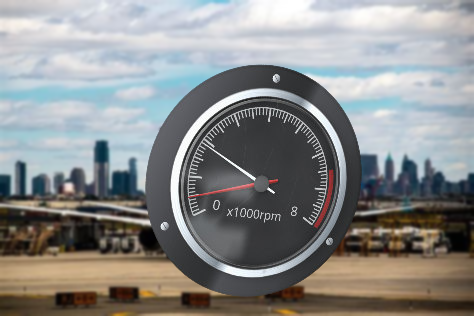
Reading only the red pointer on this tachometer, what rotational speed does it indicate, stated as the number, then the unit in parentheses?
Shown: 500 (rpm)
